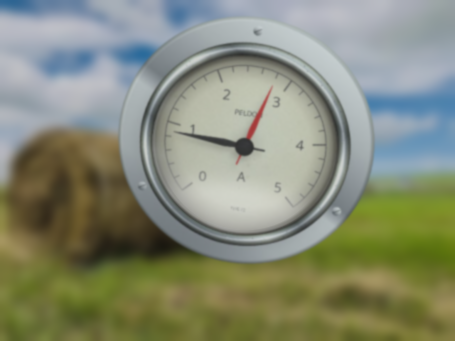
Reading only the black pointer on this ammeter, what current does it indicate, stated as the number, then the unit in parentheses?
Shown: 0.9 (A)
